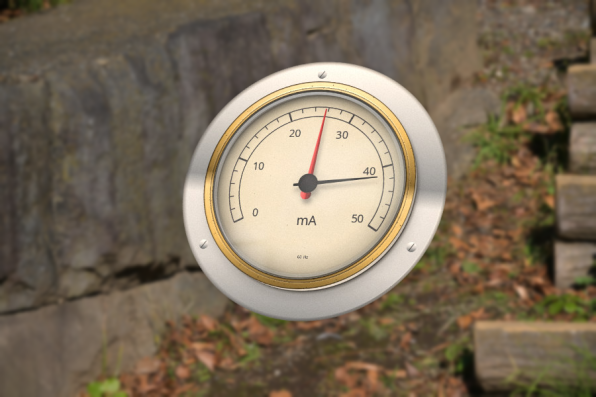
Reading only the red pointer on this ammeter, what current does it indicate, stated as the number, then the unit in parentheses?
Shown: 26 (mA)
